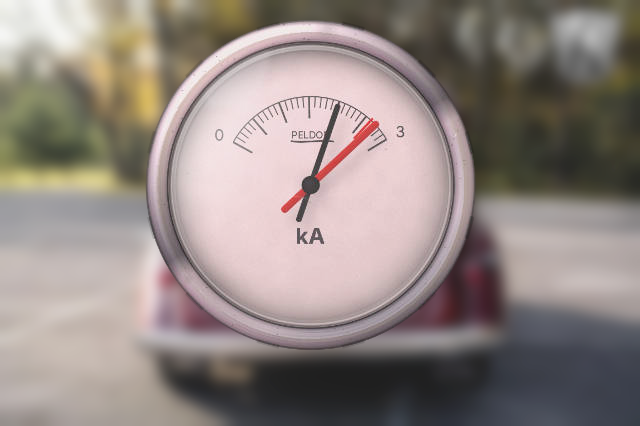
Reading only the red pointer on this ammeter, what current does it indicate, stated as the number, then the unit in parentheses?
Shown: 2.7 (kA)
